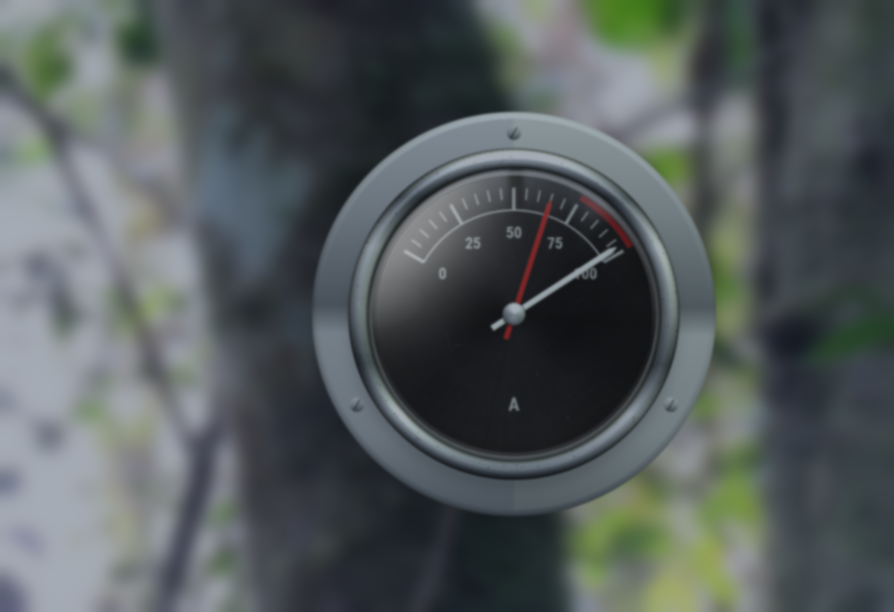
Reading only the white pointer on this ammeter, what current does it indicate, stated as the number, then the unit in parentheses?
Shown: 97.5 (A)
